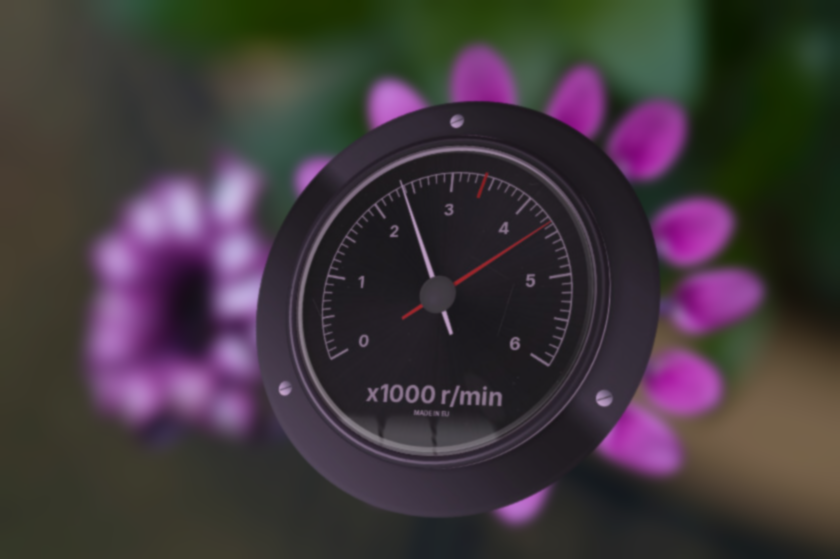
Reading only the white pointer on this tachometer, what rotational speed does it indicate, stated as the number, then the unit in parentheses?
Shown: 2400 (rpm)
